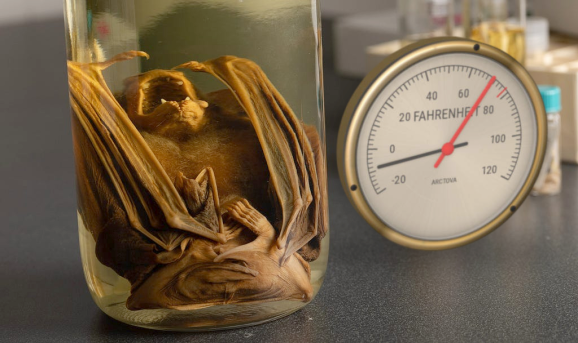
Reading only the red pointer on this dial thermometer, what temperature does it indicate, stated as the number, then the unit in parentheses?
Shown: 70 (°F)
